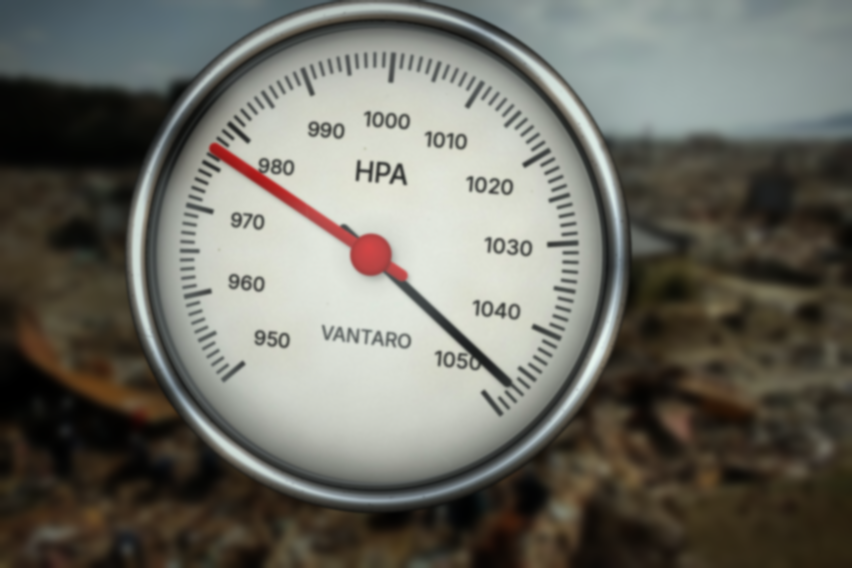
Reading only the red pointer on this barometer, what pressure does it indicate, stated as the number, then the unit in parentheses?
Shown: 977 (hPa)
